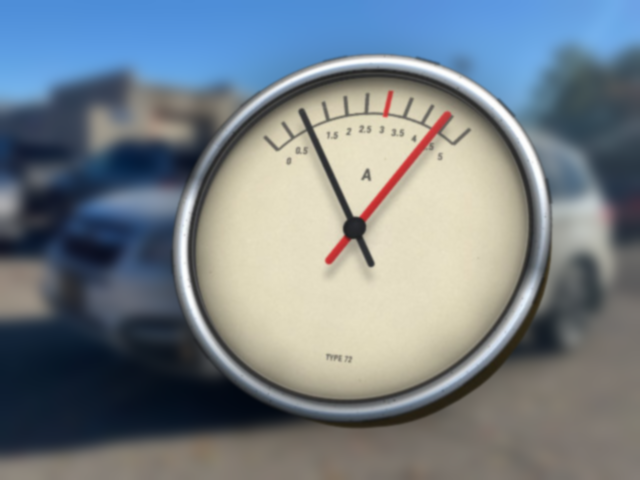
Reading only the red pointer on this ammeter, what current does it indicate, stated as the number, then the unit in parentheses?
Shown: 4.5 (A)
